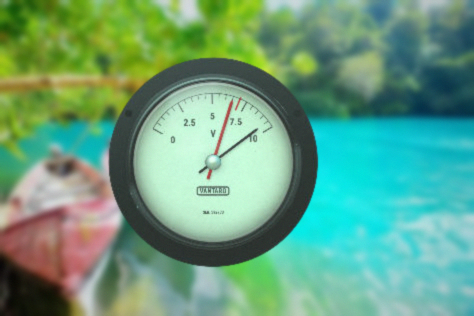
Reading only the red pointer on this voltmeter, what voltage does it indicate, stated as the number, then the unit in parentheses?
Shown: 6.5 (V)
